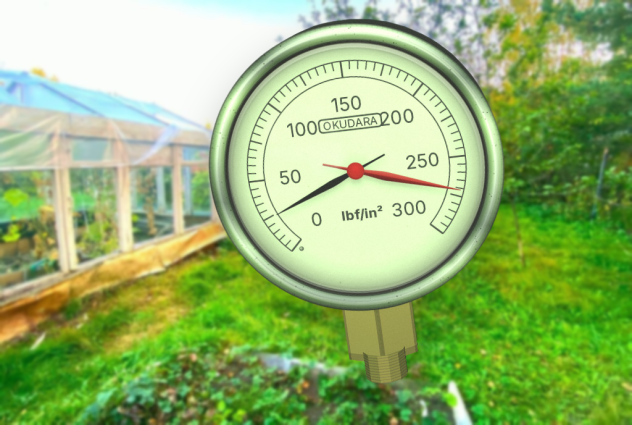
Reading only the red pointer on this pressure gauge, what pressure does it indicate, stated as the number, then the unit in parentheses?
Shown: 270 (psi)
